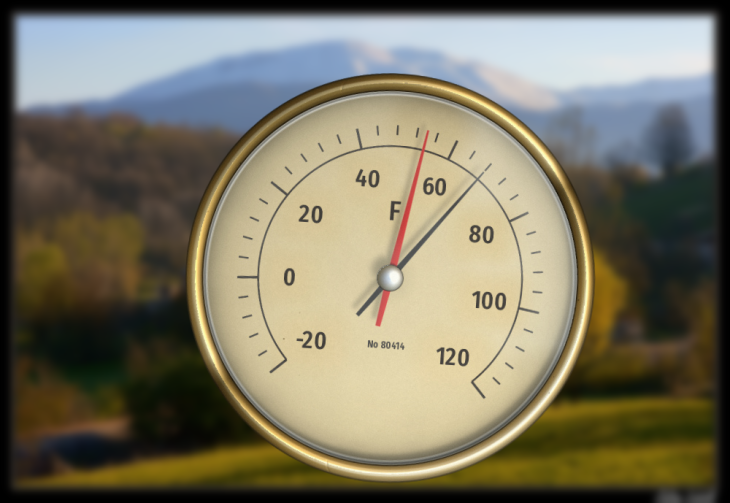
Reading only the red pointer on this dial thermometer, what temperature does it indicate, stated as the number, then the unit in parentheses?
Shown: 54 (°F)
